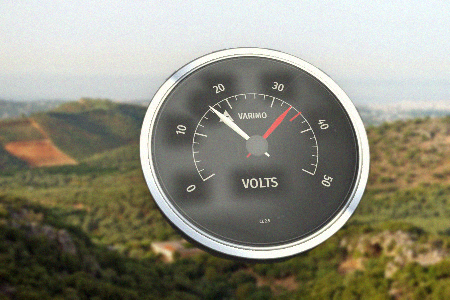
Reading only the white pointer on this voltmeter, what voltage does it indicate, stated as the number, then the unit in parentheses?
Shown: 16 (V)
